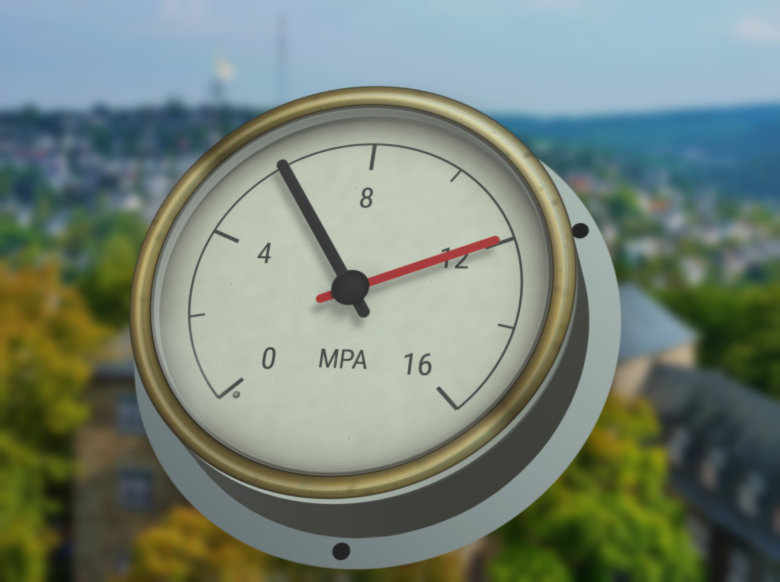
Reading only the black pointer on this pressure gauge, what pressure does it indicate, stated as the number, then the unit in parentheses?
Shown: 6 (MPa)
